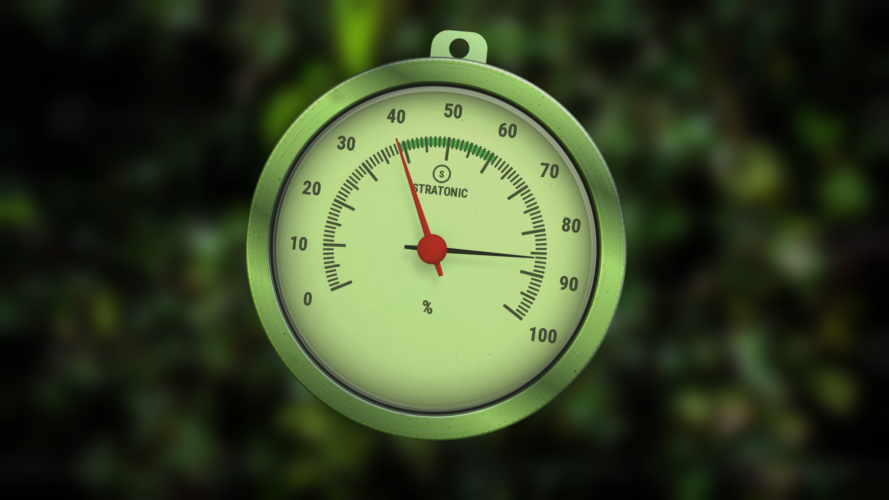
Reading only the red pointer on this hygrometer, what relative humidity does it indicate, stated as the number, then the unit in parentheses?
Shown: 39 (%)
